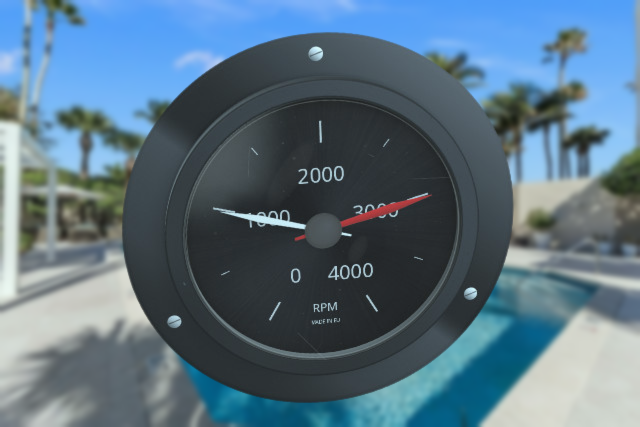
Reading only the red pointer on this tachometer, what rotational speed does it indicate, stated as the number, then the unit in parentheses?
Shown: 3000 (rpm)
